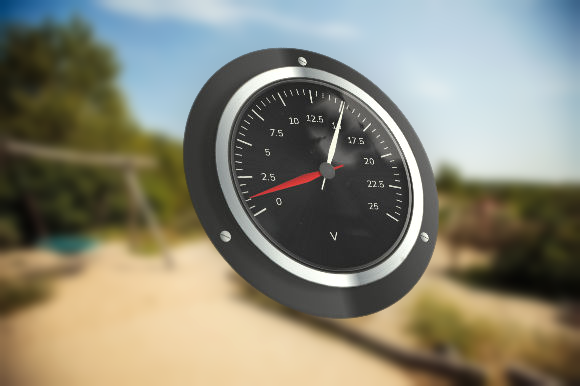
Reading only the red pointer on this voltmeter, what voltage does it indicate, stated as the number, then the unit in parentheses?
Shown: 1 (V)
